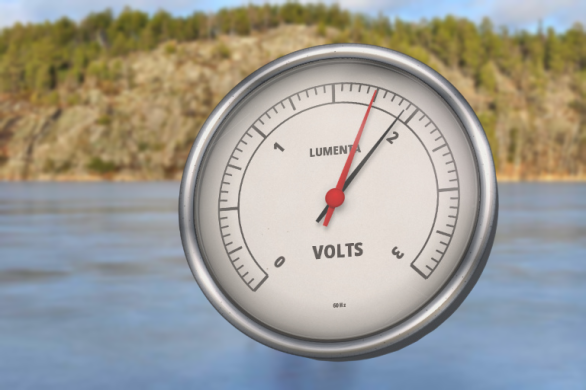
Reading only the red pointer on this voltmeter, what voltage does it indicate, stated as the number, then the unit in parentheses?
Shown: 1.75 (V)
